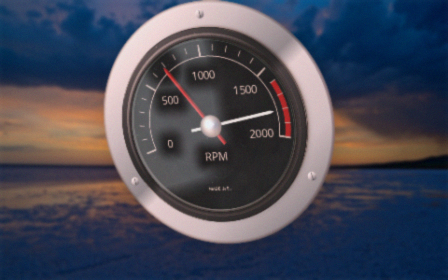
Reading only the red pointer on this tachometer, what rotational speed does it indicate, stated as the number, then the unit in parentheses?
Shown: 700 (rpm)
